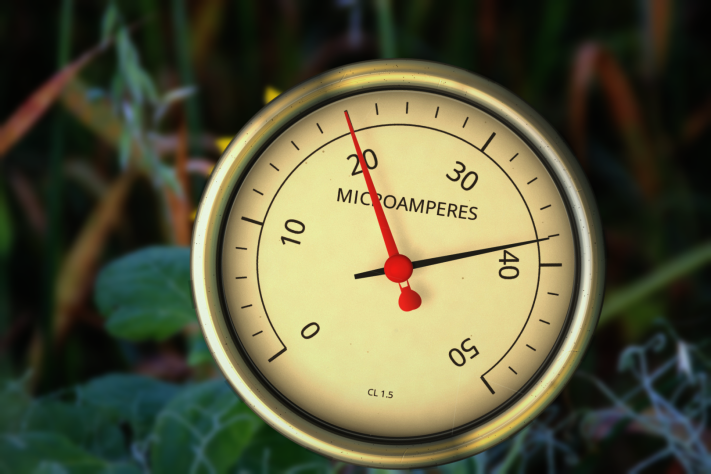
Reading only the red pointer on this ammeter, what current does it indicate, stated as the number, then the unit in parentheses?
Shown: 20 (µA)
